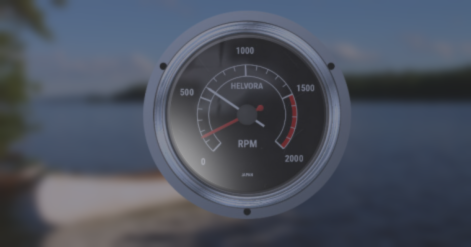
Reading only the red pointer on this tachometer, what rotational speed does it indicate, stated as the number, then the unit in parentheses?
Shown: 150 (rpm)
